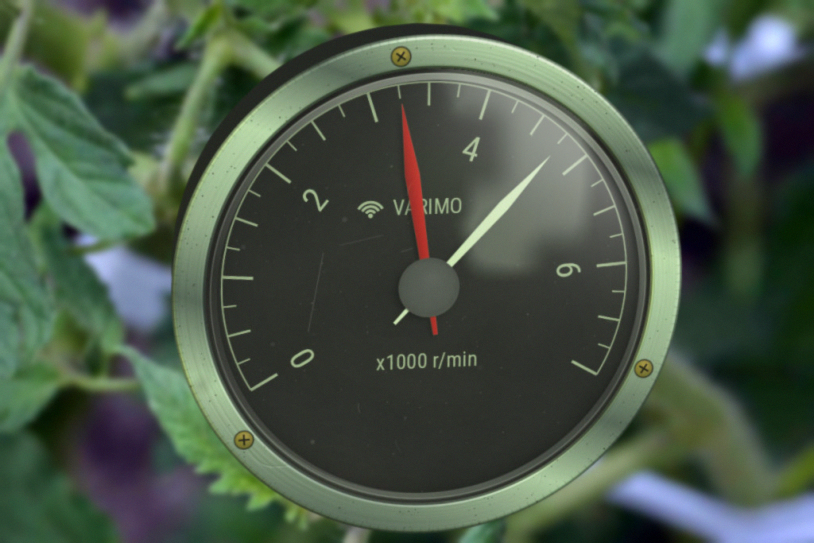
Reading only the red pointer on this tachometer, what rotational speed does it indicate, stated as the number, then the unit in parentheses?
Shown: 3250 (rpm)
